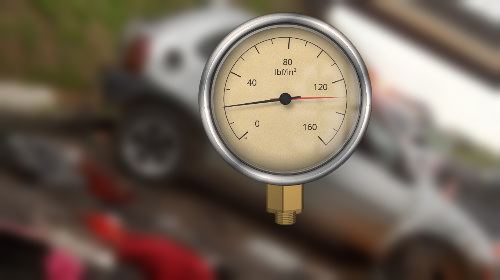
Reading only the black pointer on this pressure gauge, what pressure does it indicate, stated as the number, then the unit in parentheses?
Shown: 20 (psi)
